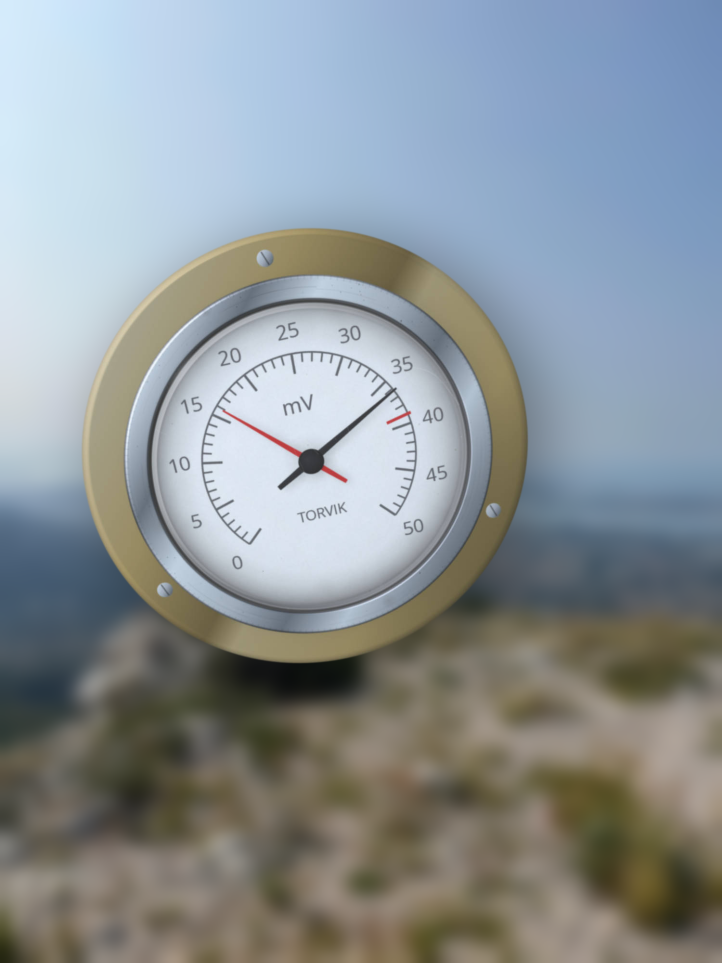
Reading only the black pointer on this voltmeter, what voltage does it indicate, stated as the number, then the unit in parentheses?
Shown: 36 (mV)
